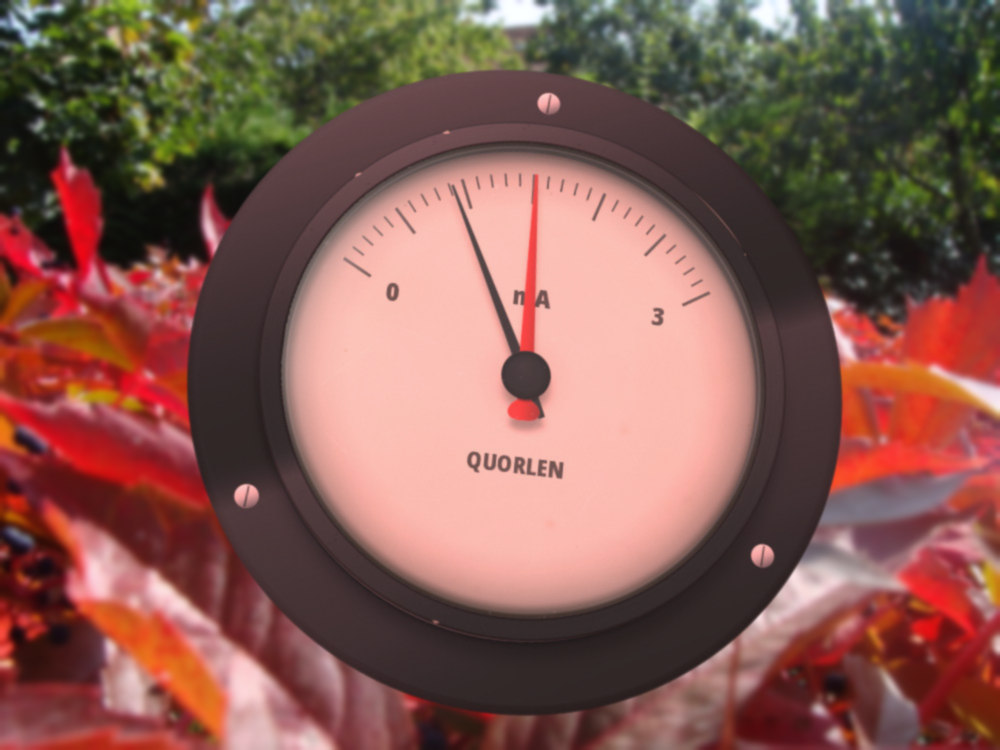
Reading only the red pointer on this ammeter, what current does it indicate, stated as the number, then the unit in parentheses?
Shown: 1.5 (mA)
